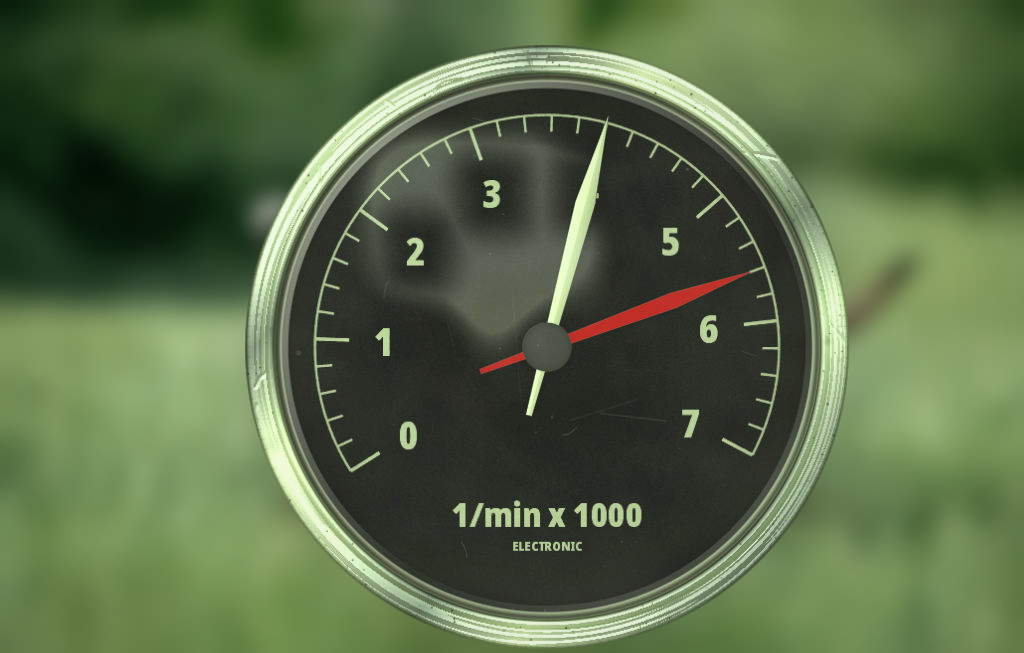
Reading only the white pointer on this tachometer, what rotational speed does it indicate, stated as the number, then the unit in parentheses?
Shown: 4000 (rpm)
